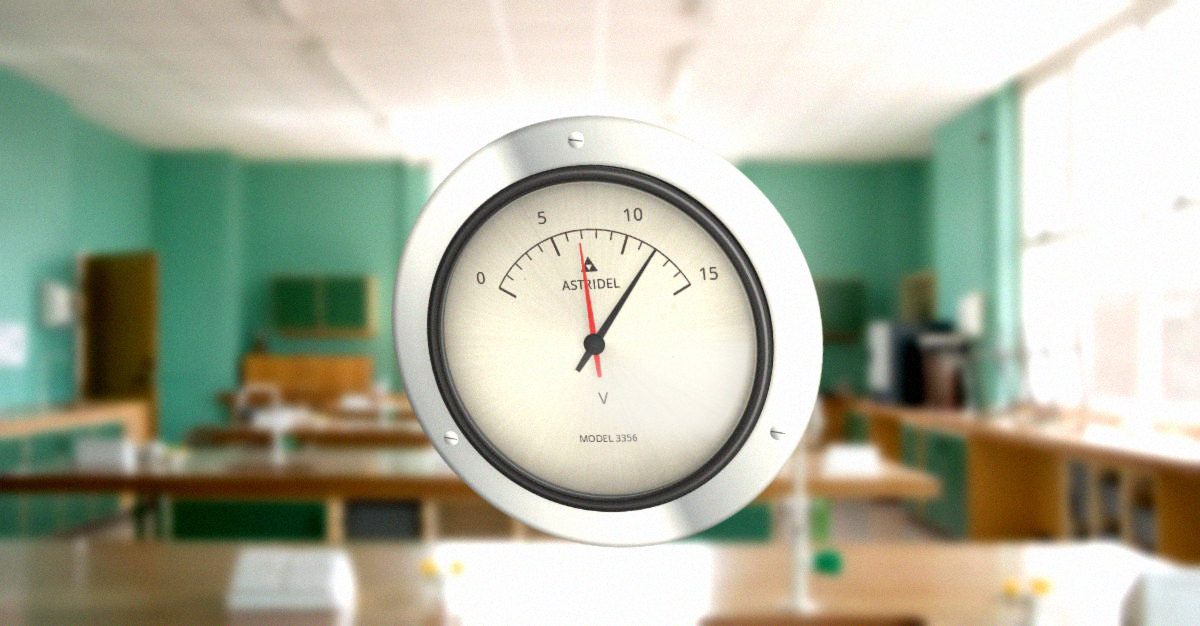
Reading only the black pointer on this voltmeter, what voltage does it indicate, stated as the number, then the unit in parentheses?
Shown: 12 (V)
